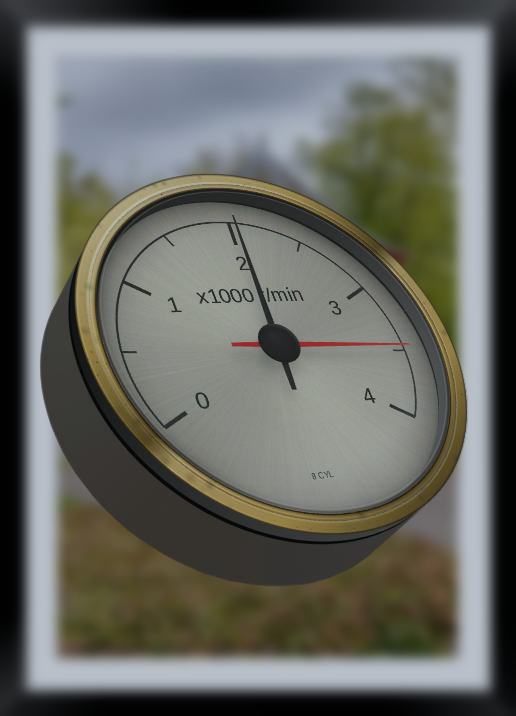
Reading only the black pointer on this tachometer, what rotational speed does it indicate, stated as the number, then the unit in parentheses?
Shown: 2000 (rpm)
